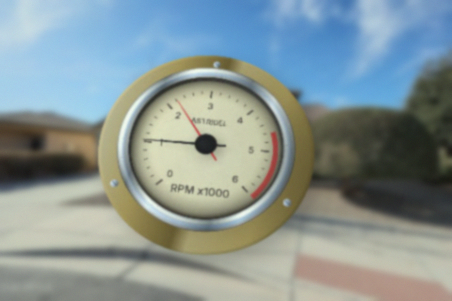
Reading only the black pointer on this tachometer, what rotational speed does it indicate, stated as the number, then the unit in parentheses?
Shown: 1000 (rpm)
